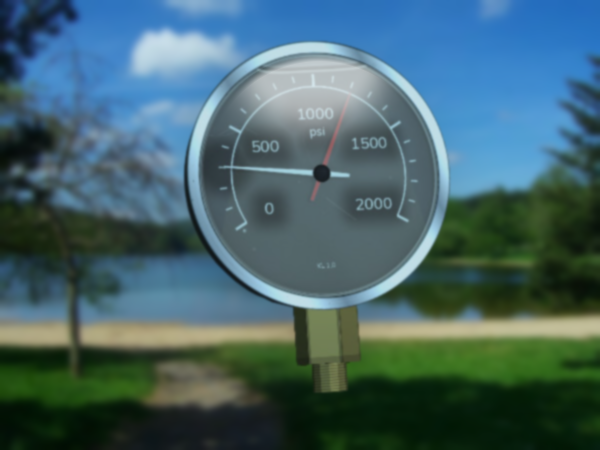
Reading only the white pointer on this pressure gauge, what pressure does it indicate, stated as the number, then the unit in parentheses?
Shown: 300 (psi)
